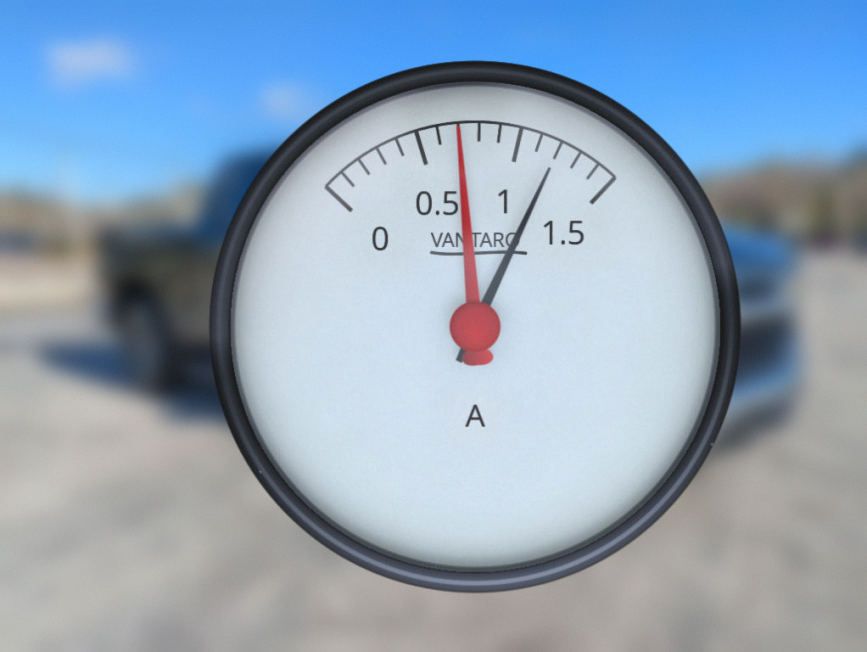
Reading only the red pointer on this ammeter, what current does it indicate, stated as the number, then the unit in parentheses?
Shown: 0.7 (A)
